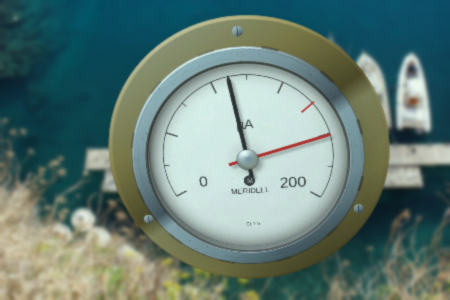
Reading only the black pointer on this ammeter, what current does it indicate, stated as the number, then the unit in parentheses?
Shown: 90 (µA)
